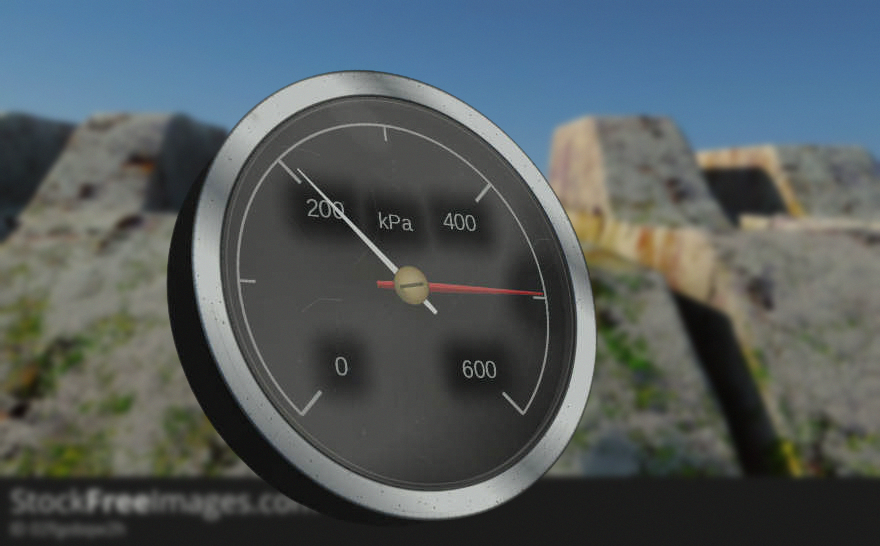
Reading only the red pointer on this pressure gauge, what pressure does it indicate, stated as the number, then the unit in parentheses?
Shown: 500 (kPa)
